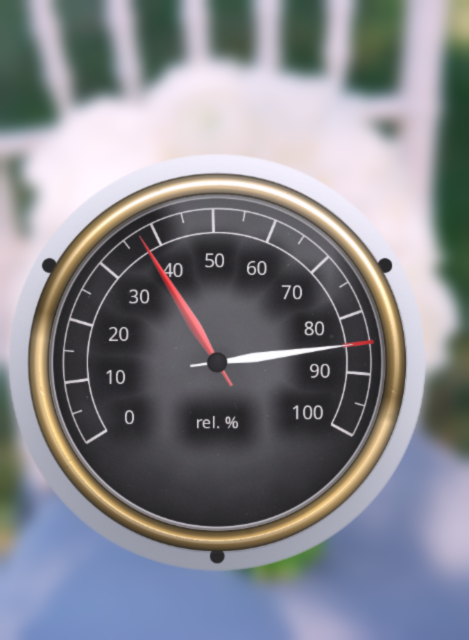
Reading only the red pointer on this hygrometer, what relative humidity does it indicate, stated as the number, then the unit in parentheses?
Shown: 37.5 (%)
